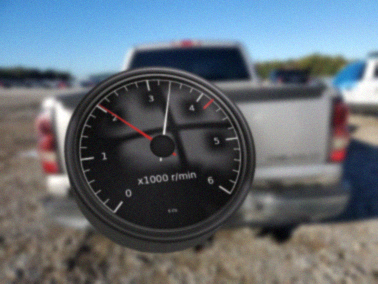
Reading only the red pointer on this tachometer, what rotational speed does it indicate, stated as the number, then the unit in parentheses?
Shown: 2000 (rpm)
